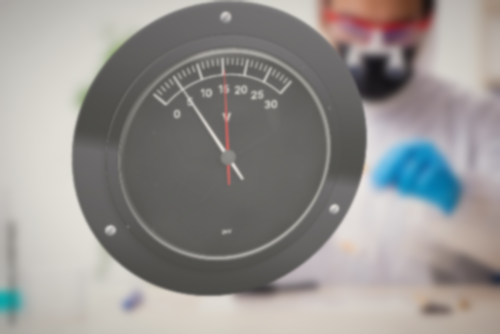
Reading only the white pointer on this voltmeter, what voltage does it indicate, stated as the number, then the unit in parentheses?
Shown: 5 (V)
